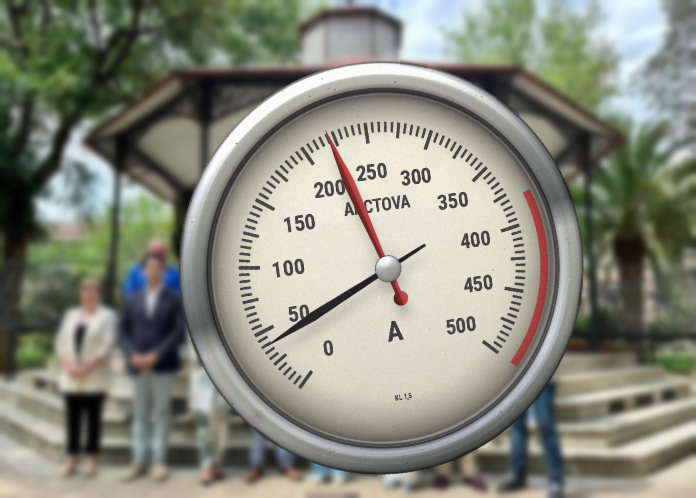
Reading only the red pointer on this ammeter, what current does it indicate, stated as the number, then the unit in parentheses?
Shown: 220 (A)
